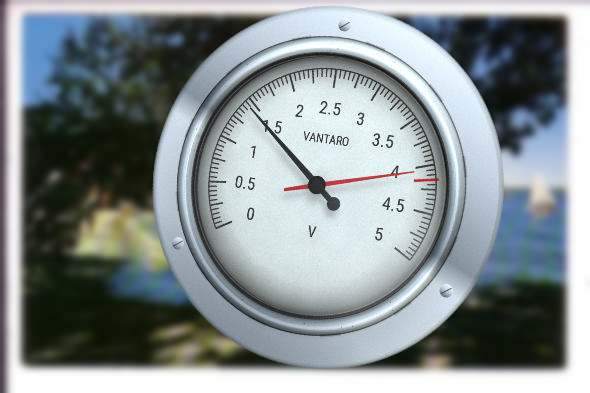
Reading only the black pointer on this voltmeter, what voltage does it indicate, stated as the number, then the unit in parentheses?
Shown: 1.45 (V)
